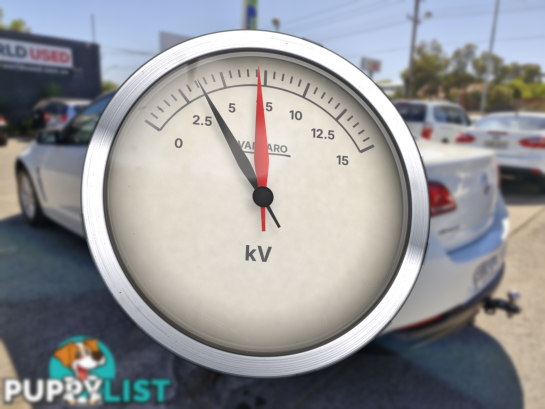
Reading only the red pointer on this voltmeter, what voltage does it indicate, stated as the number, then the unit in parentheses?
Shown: 7 (kV)
